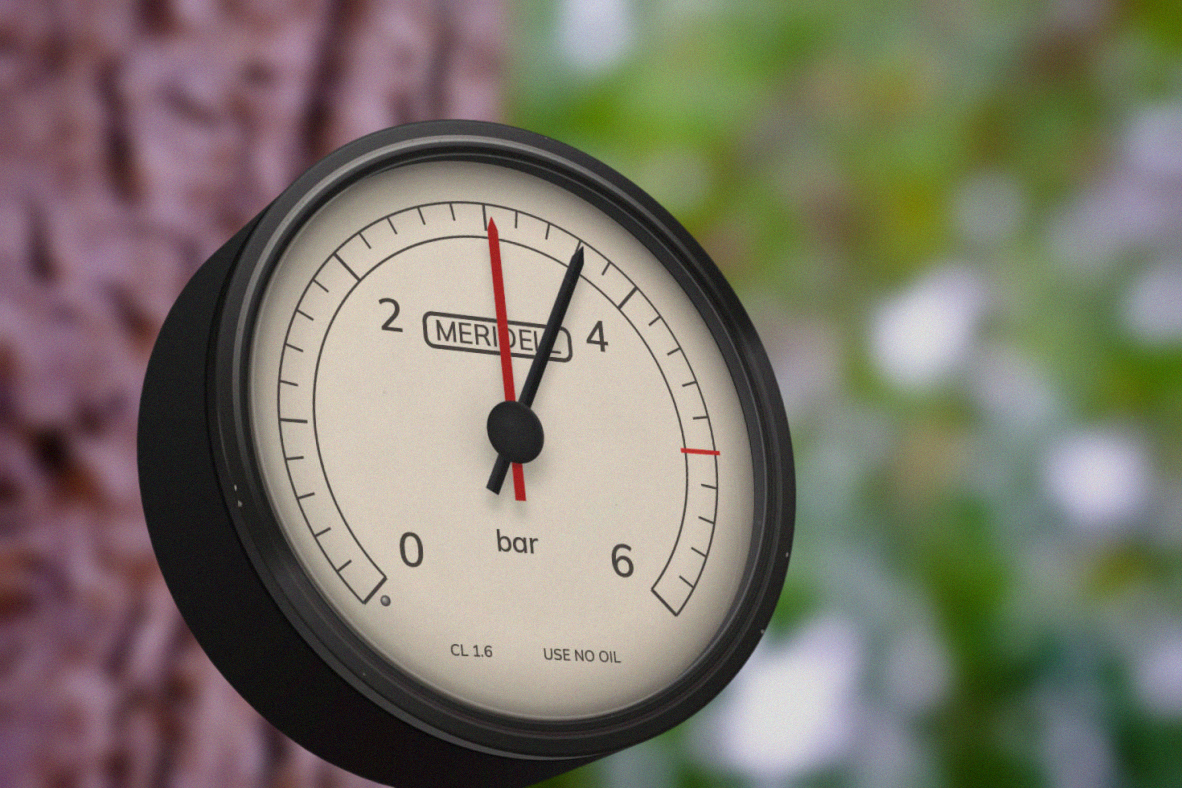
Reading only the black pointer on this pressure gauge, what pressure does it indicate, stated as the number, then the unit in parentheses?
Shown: 3.6 (bar)
